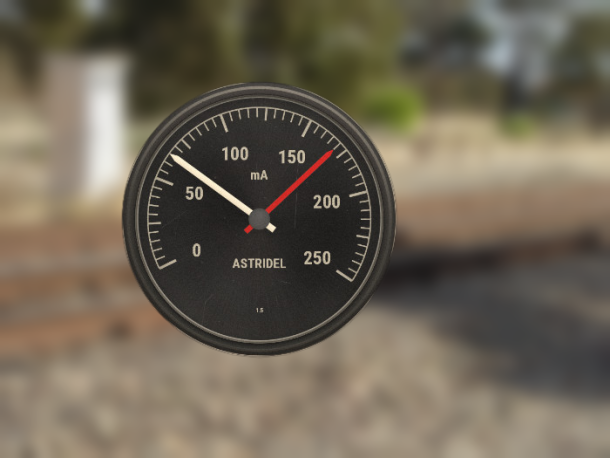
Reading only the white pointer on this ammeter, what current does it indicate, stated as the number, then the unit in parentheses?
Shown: 65 (mA)
